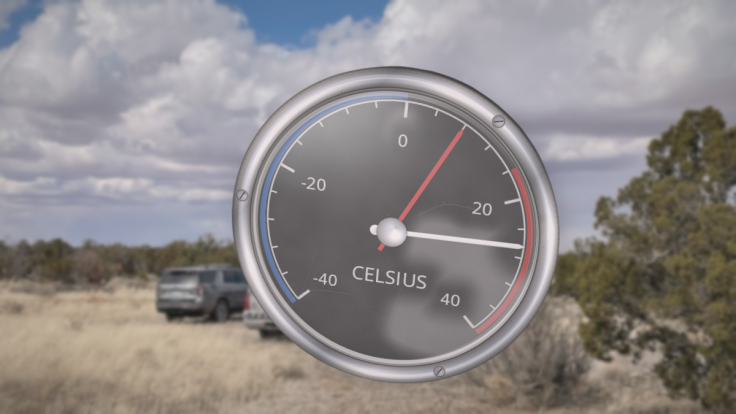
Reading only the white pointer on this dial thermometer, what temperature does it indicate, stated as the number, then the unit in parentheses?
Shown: 26 (°C)
